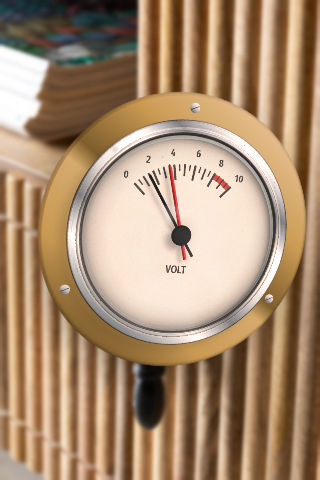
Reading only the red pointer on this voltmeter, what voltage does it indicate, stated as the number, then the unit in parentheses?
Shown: 3.5 (V)
